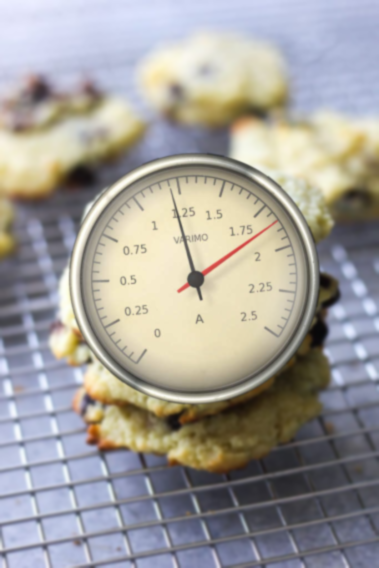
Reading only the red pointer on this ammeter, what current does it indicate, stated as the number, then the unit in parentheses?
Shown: 1.85 (A)
